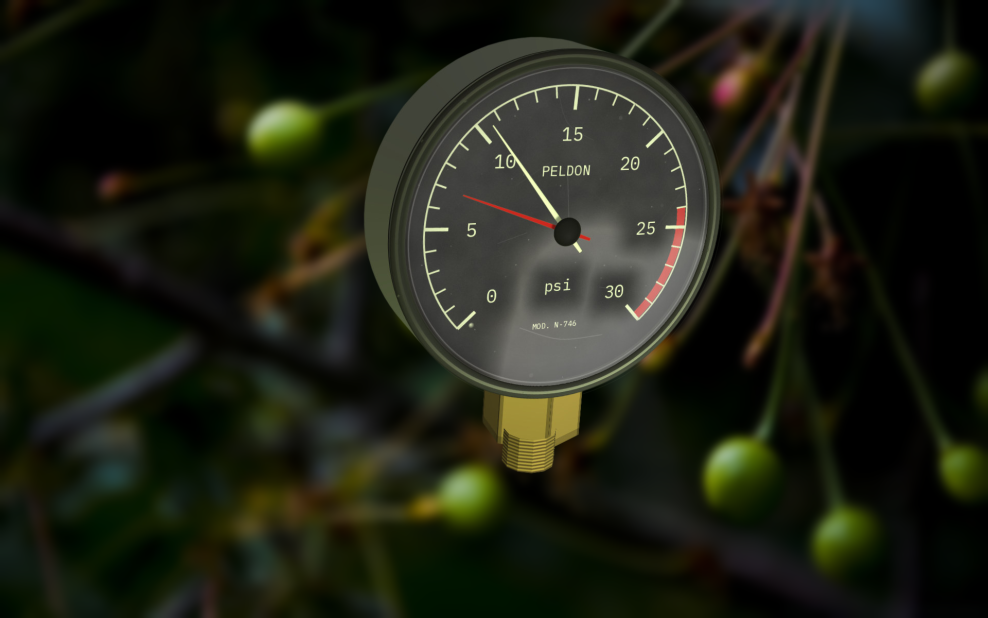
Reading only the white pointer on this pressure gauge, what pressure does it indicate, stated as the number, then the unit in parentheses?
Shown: 10.5 (psi)
